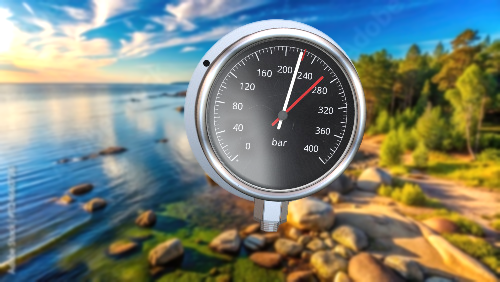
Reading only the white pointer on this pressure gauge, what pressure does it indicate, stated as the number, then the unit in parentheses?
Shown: 220 (bar)
